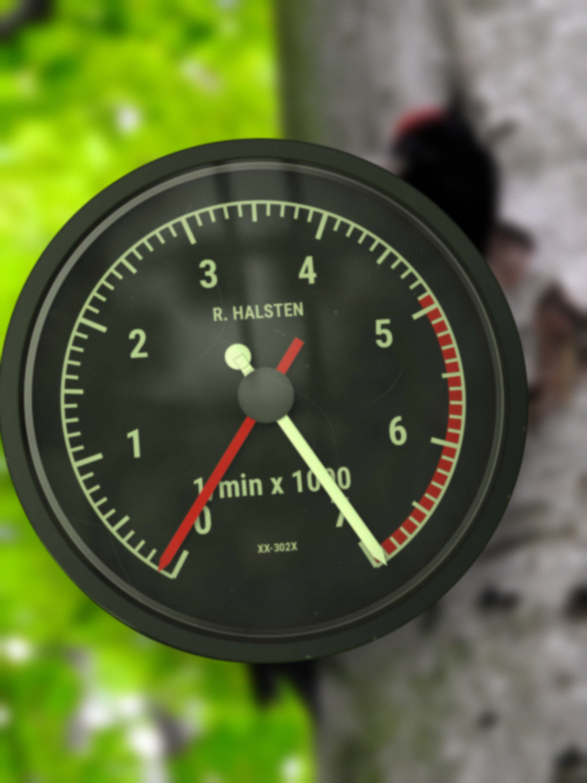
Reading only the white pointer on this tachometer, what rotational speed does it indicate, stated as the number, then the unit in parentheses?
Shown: 6950 (rpm)
